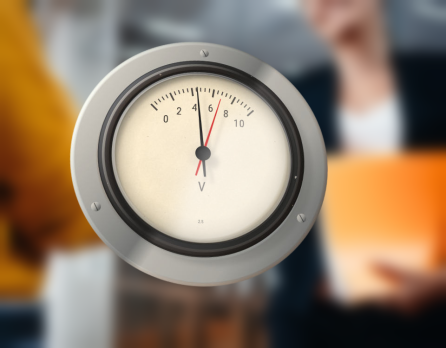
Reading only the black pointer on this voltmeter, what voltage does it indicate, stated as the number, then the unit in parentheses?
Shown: 4.4 (V)
